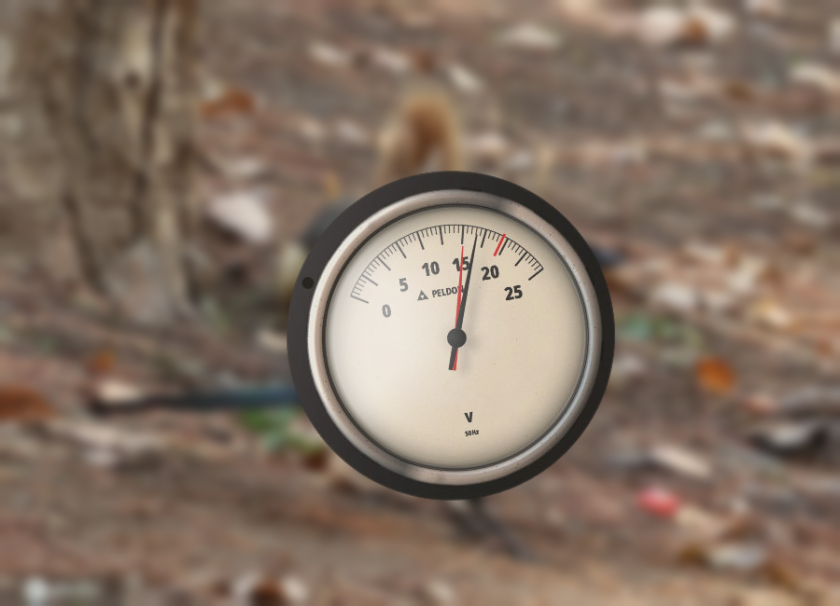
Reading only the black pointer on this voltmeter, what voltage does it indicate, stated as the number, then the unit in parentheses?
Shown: 16.5 (V)
